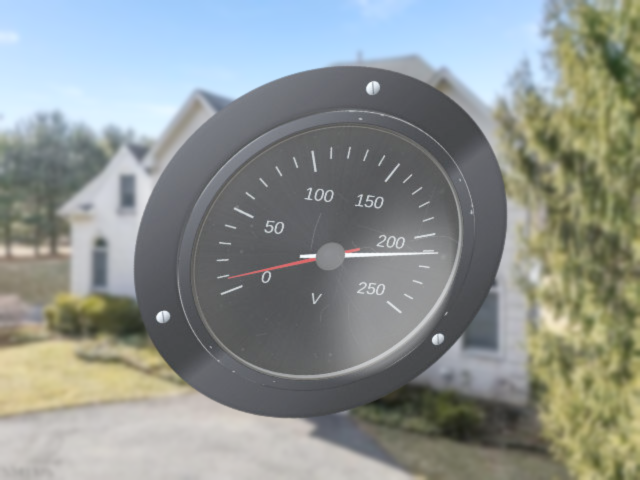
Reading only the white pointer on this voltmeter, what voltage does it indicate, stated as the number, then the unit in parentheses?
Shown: 210 (V)
